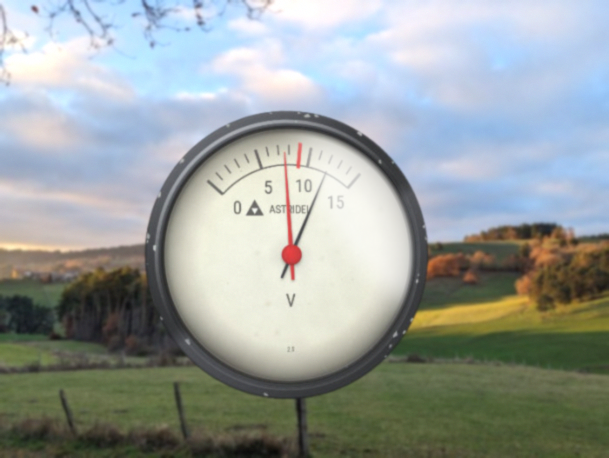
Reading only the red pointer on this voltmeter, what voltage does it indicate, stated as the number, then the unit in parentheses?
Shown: 7.5 (V)
